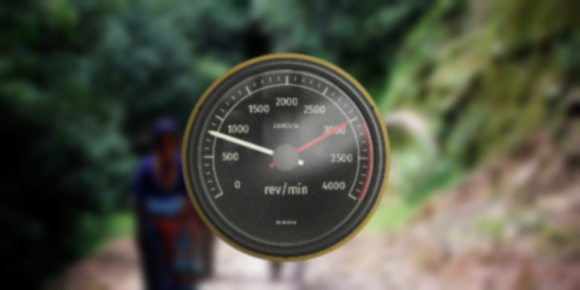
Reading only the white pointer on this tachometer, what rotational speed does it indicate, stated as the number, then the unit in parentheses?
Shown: 800 (rpm)
